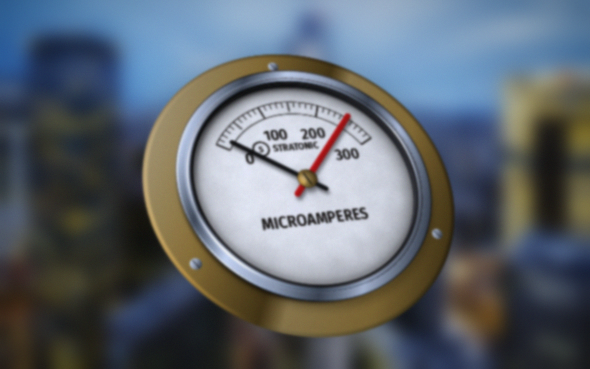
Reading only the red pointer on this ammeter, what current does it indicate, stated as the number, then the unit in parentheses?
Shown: 250 (µA)
